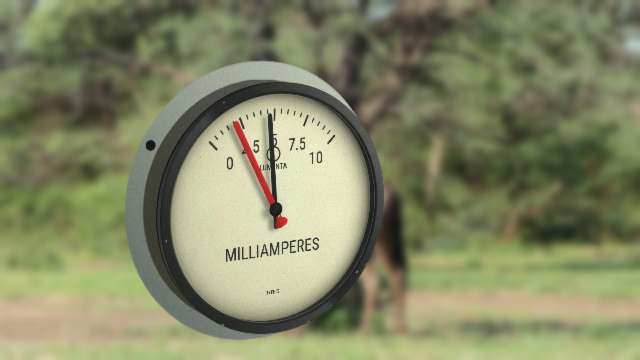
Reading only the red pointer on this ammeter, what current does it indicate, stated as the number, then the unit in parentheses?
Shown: 2 (mA)
